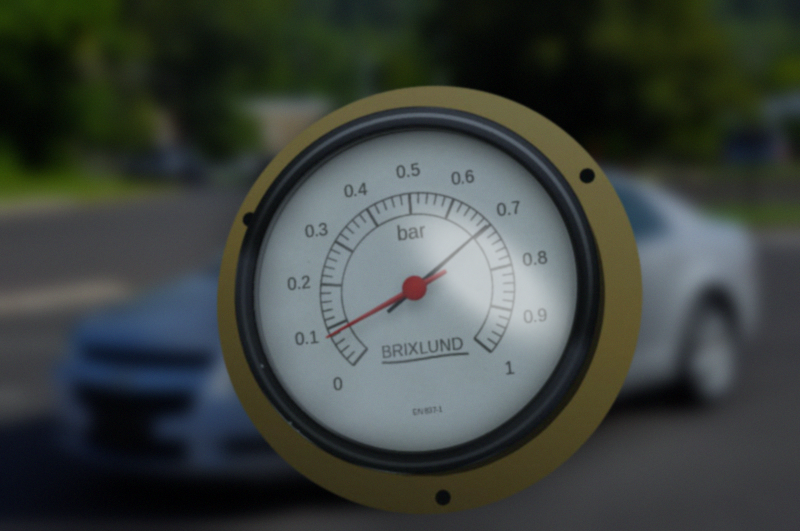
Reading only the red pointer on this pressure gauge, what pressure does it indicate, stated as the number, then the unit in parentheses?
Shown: 0.08 (bar)
